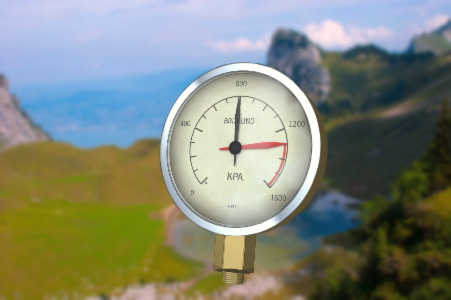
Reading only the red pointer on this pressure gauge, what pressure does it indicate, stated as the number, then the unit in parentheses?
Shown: 1300 (kPa)
